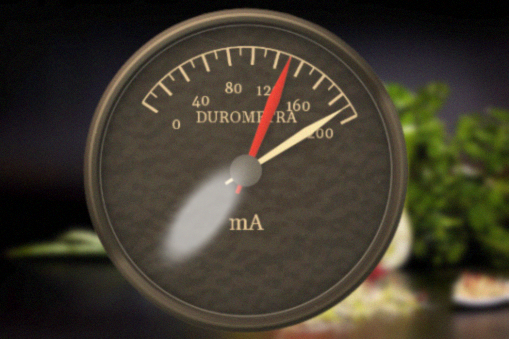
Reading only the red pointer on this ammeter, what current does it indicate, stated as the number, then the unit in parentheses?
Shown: 130 (mA)
